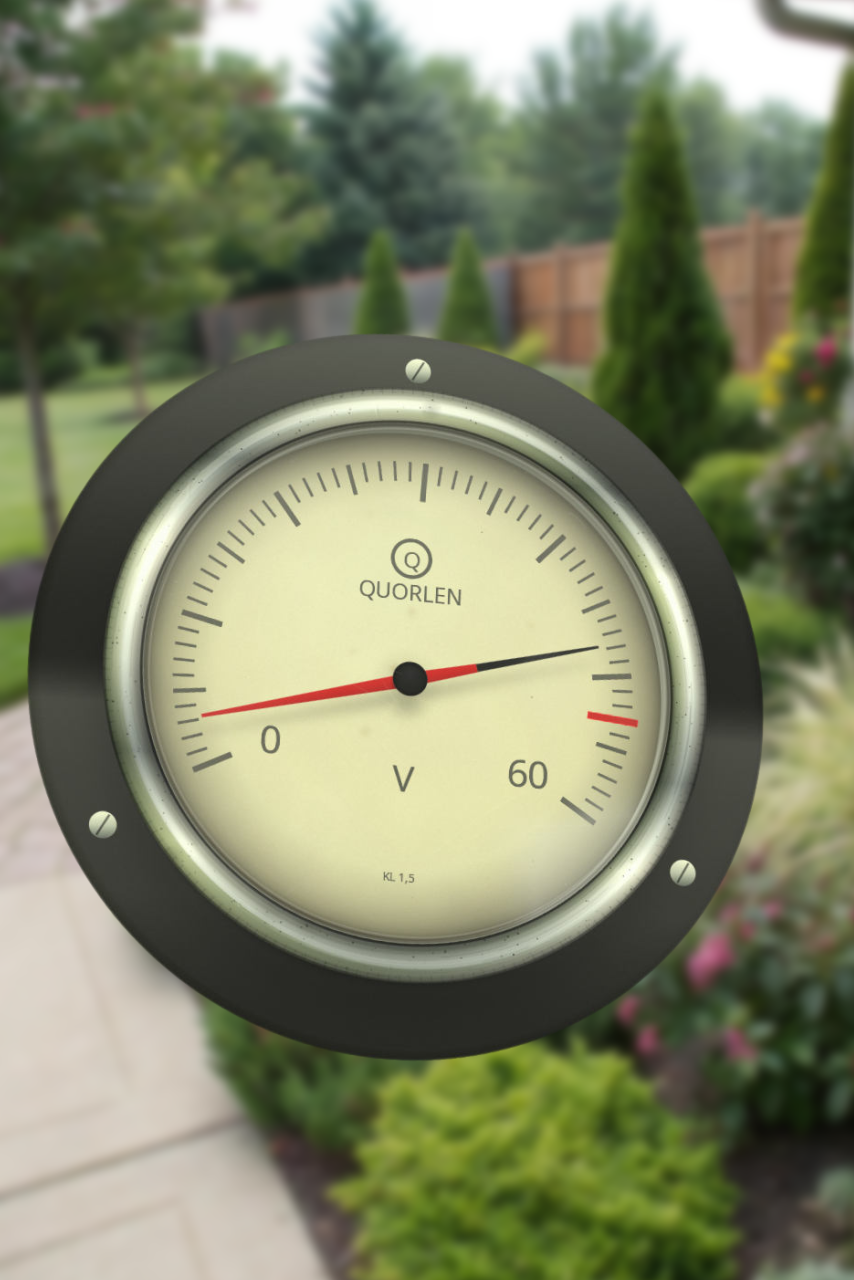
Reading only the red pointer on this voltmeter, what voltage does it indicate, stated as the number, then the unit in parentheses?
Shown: 3 (V)
